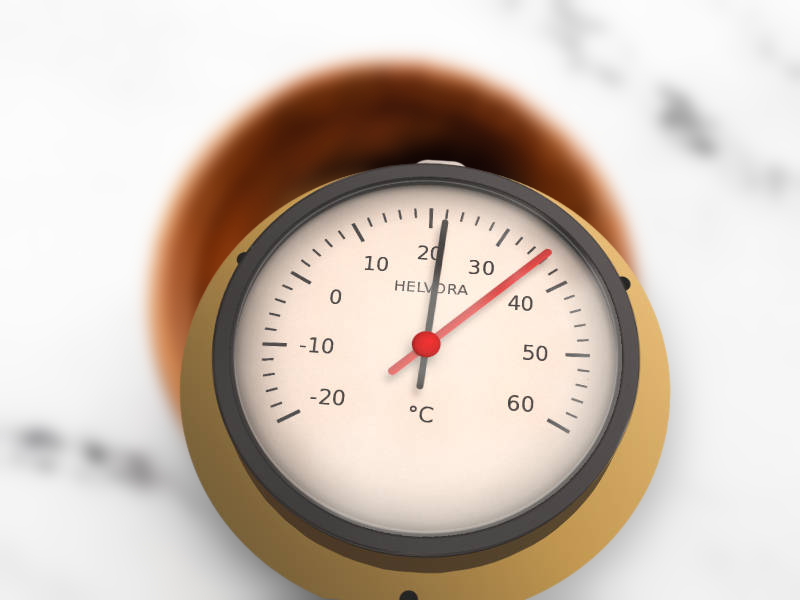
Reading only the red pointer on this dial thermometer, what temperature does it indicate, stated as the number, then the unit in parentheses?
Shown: 36 (°C)
